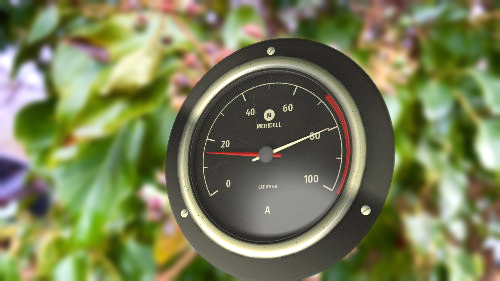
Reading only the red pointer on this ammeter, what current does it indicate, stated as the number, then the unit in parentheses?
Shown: 15 (A)
